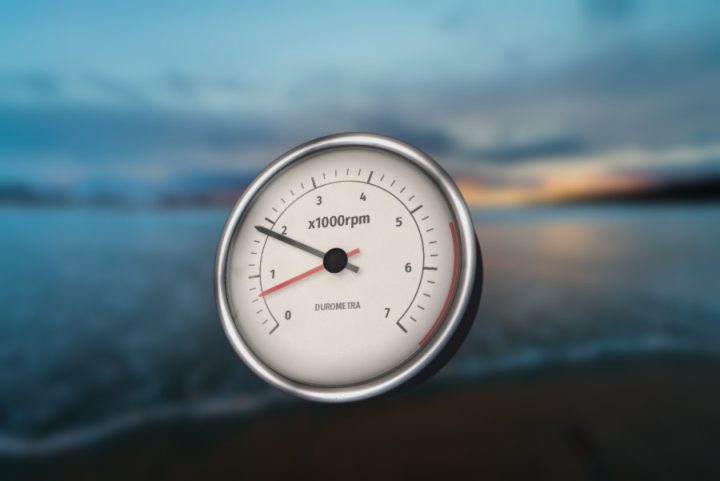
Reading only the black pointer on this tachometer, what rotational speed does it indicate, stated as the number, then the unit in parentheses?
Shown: 1800 (rpm)
